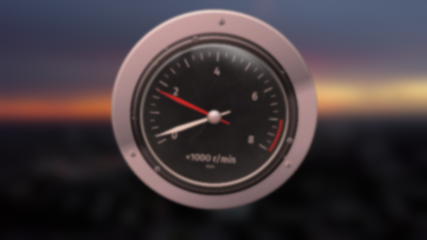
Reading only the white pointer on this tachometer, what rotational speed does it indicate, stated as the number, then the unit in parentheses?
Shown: 250 (rpm)
